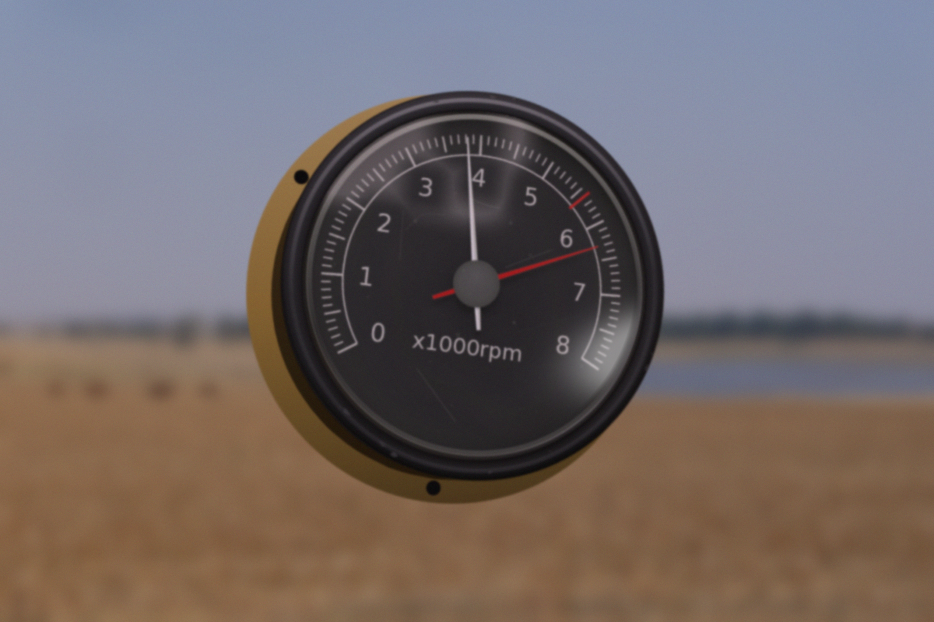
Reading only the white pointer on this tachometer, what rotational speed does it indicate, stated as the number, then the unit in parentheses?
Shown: 3800 (rpm)
